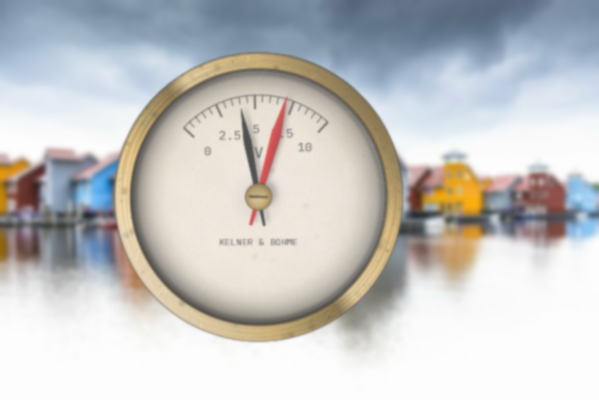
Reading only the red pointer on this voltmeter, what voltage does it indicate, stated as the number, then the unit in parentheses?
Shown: 7 (V)
